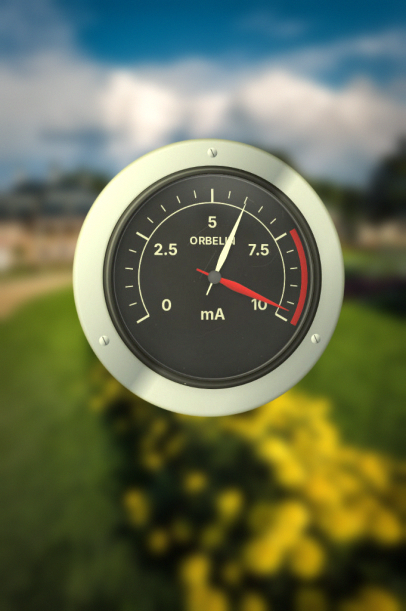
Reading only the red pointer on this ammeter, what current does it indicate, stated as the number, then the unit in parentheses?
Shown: 9.75 (mA)
